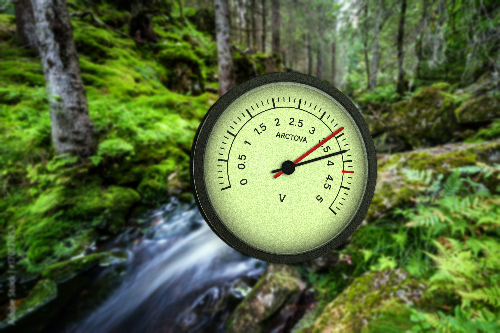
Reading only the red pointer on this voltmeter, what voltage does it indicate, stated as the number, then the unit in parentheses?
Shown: 3.4 (V)
